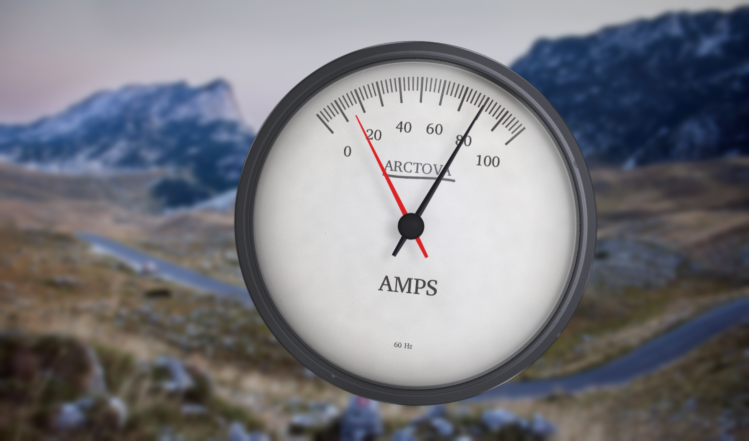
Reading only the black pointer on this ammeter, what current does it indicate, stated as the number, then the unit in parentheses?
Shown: 80 (A)
